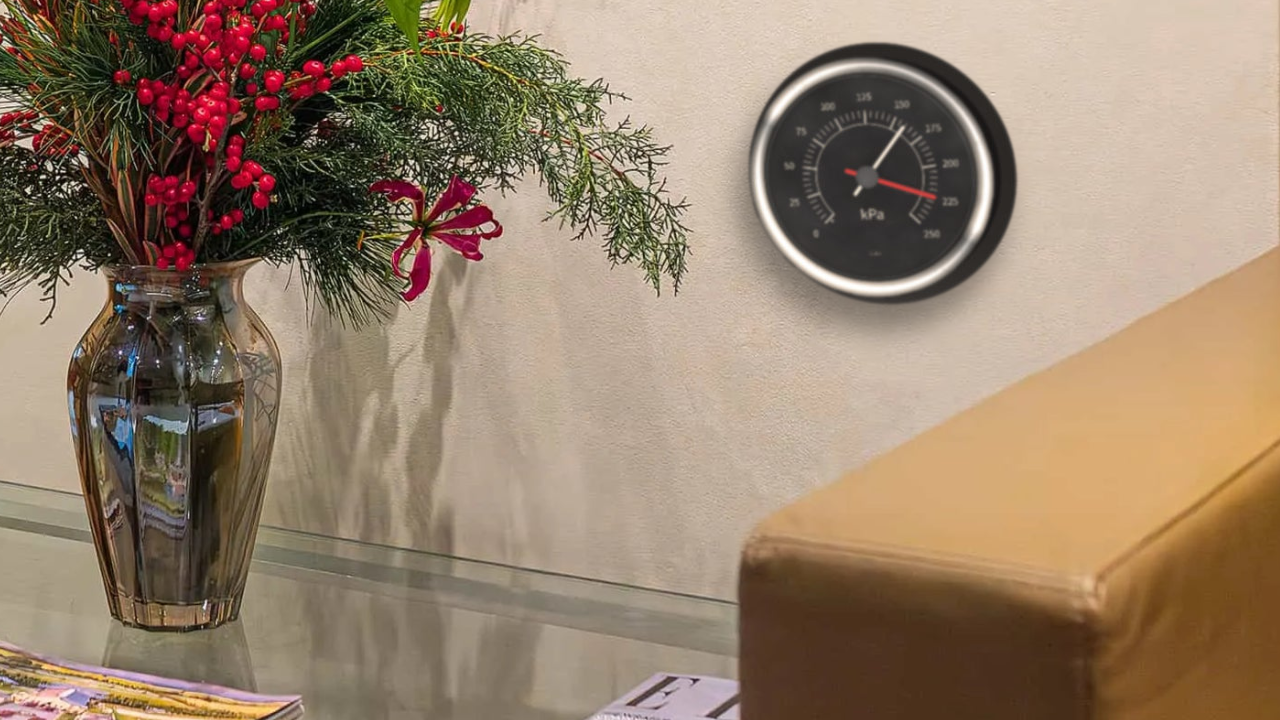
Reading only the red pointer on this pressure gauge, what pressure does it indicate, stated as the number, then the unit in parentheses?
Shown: 225 (kPa)
